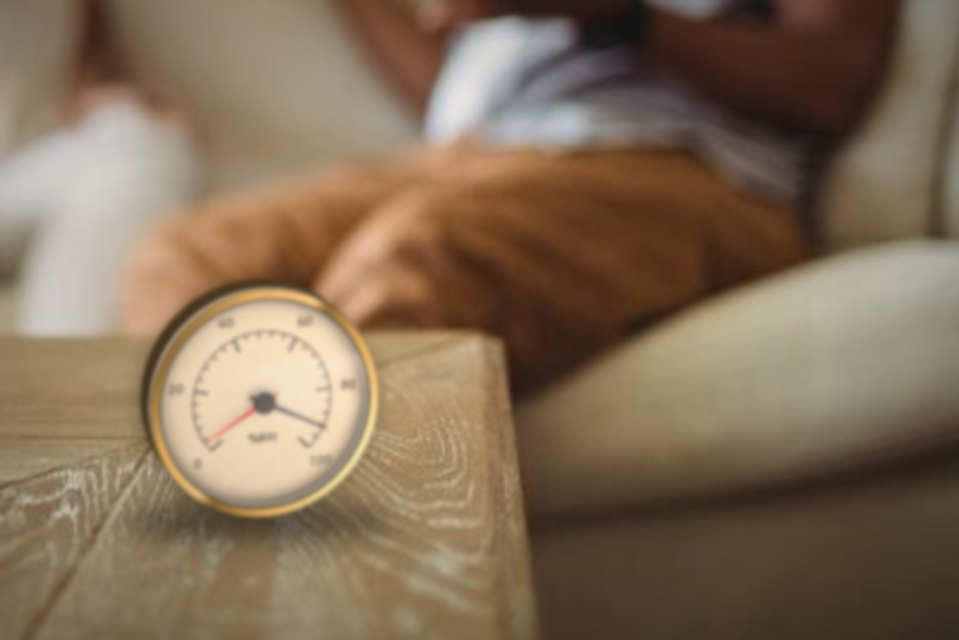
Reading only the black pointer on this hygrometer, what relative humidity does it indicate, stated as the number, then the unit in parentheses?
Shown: 92 (%)
